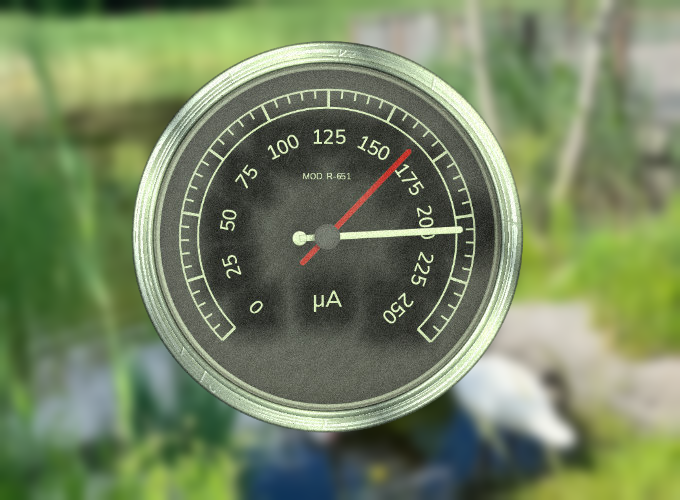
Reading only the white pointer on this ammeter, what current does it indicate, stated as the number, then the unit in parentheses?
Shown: 205 (µA)
